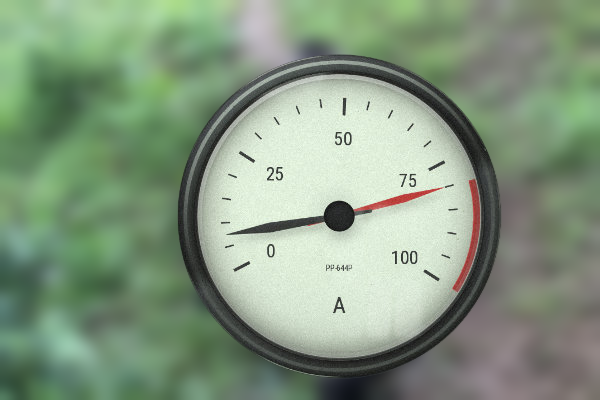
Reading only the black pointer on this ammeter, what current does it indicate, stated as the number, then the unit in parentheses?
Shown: 7.5 (A)
